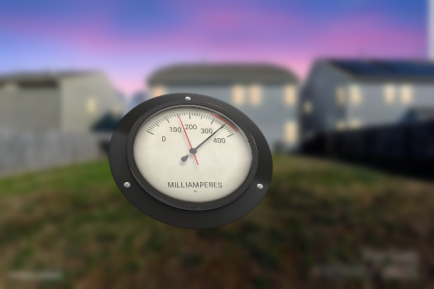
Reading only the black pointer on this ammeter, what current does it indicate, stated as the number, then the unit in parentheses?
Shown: 350 (mA)
